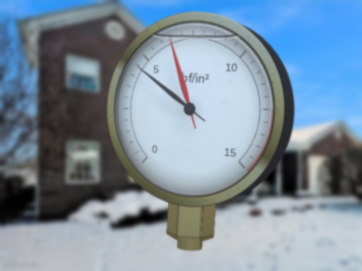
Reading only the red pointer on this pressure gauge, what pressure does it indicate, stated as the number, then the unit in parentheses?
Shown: 6.5 (psi)
